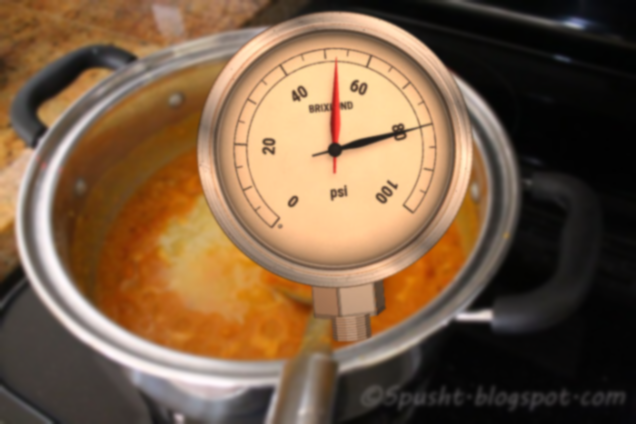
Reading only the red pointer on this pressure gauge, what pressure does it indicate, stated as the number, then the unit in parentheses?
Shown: 52.5 (psi)
